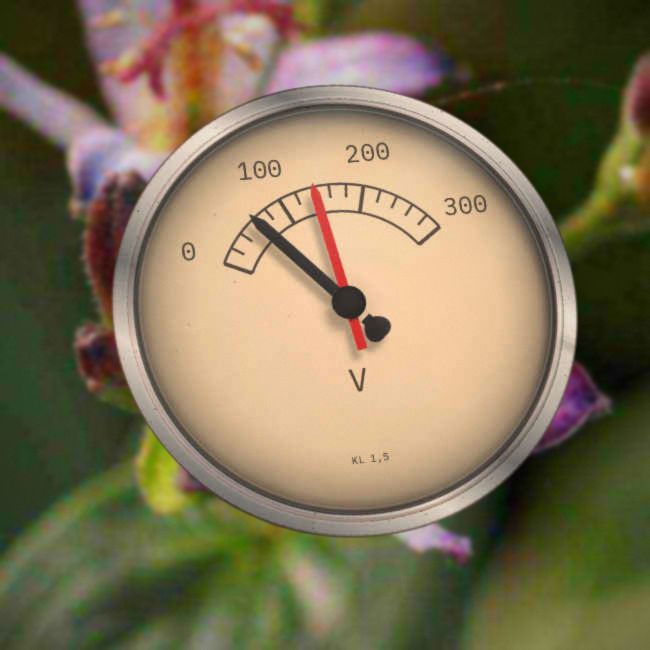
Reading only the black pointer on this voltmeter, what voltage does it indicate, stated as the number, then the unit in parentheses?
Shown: 60 (V)
